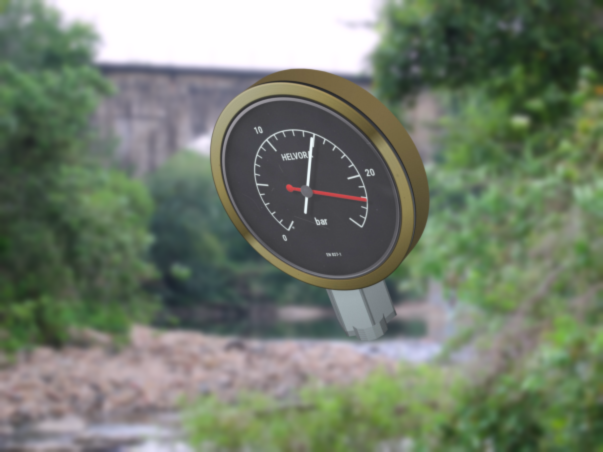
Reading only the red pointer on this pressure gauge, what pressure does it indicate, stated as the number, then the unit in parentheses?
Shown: 22 (bar)
